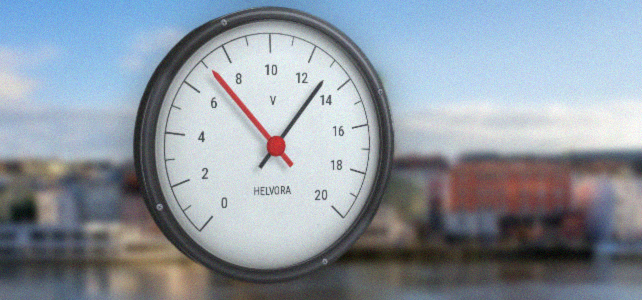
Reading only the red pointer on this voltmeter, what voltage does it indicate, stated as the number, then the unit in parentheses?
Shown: 7 (V)
